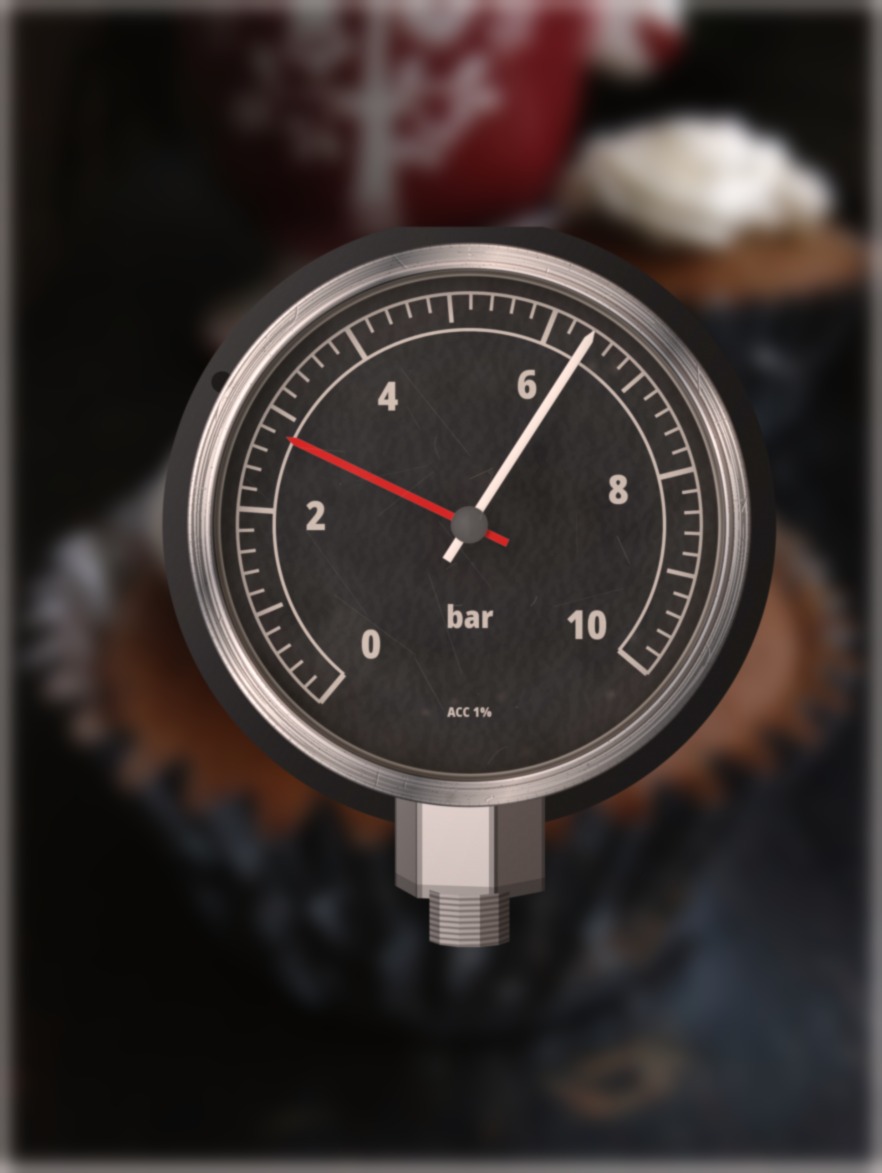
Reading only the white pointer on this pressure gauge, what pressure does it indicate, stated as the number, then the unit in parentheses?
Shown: 6.4 (bar)
